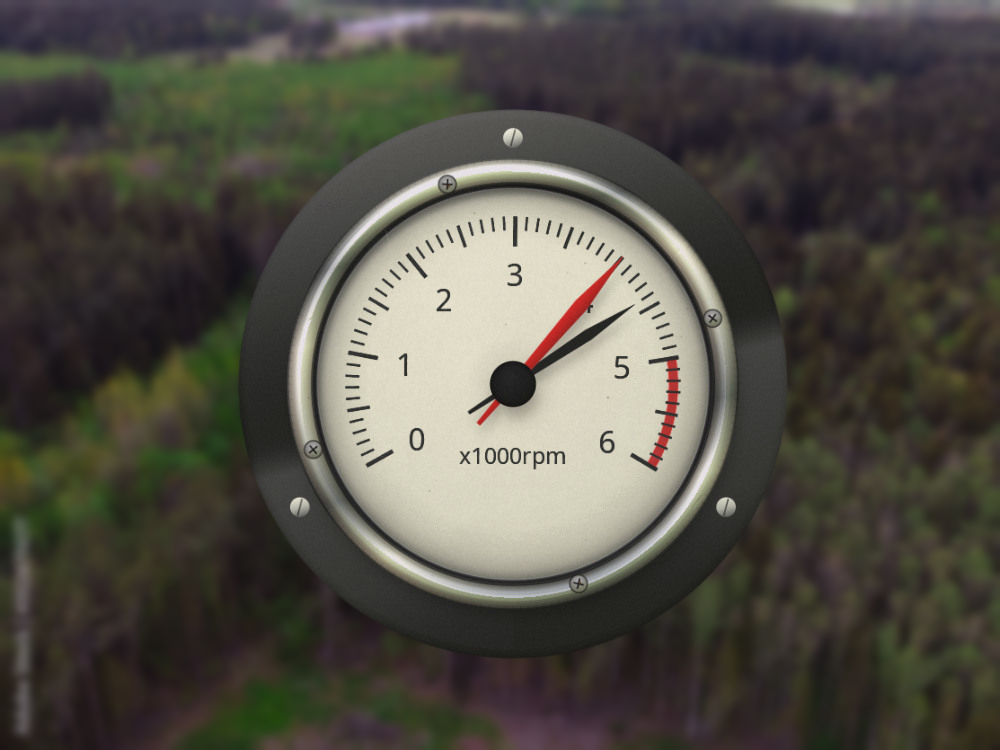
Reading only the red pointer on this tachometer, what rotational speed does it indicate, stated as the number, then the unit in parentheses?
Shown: 4000 (rpm)
